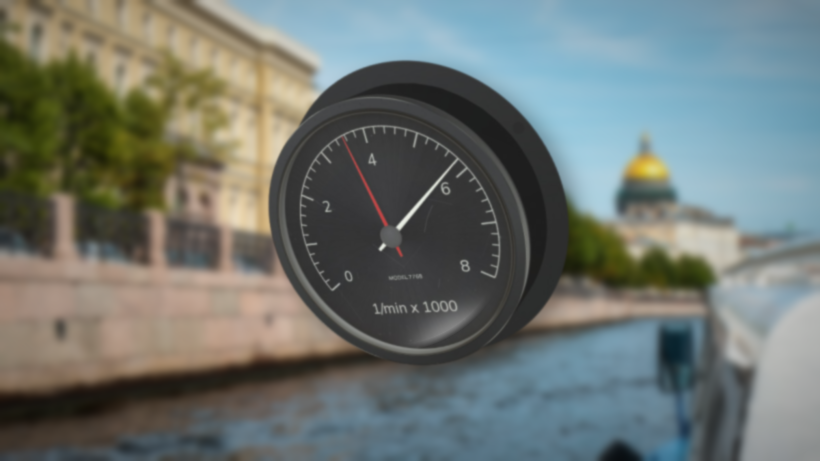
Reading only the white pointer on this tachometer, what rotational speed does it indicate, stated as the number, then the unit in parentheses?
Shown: 5800 (rpm)
